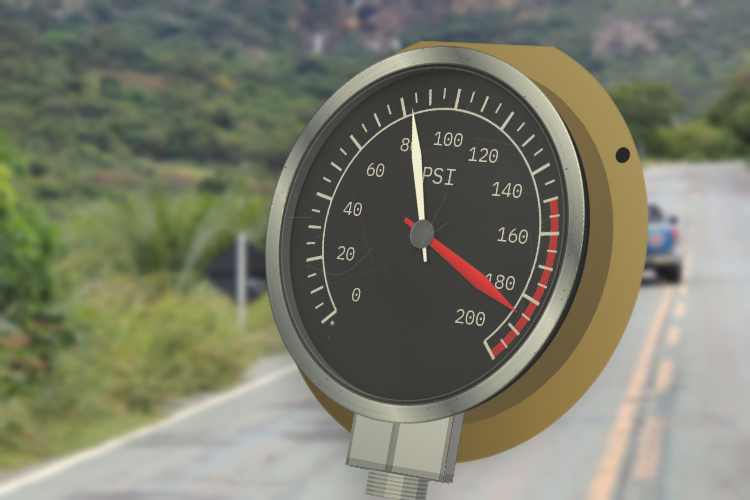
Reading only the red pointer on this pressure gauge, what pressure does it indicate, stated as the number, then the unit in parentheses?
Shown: 185 (psi)
